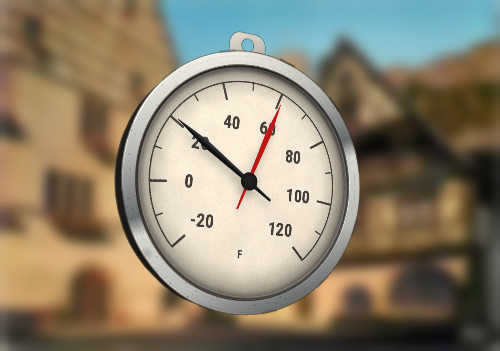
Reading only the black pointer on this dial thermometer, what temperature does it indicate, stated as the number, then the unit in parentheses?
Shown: 20 (°F)
